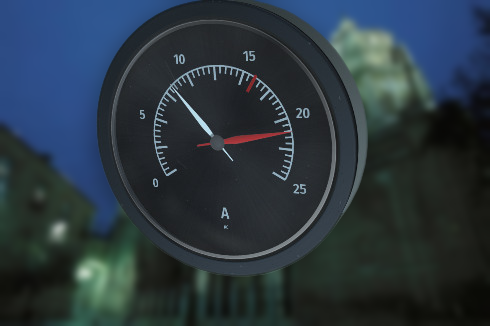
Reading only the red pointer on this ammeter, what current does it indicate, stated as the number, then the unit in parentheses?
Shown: 21 (A)
